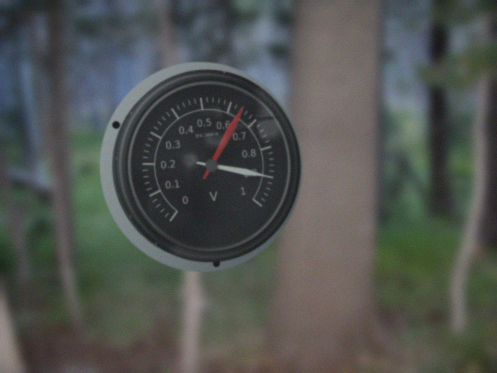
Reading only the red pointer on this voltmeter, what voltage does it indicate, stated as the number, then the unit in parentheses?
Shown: 0.64 (V)
